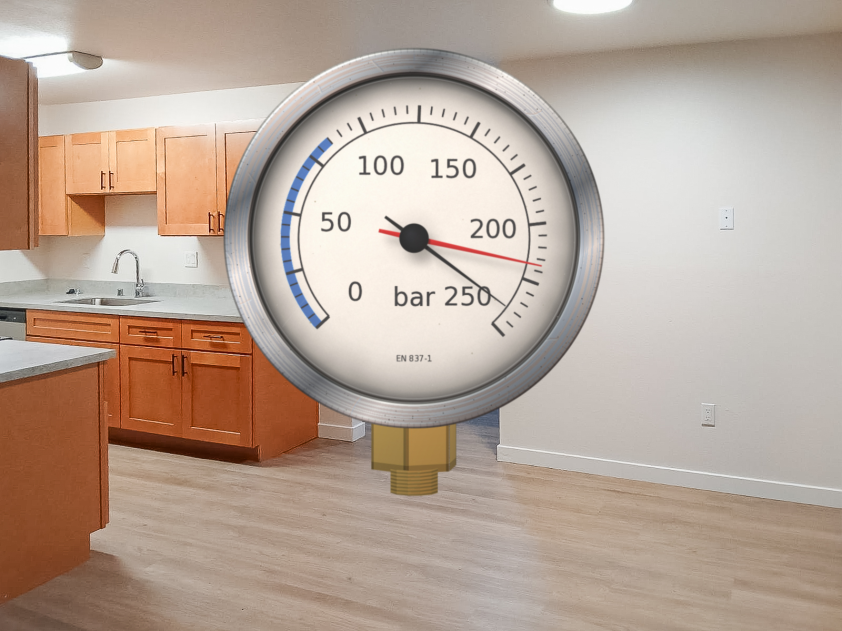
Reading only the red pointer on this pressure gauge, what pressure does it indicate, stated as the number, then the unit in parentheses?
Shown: 217.5 (bar)
